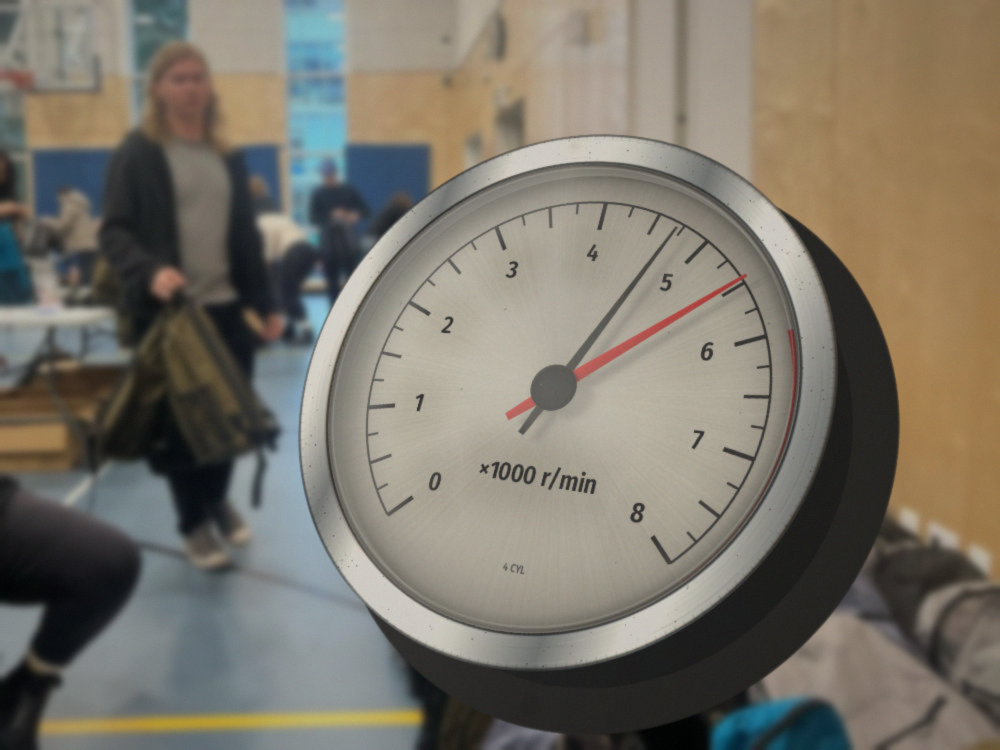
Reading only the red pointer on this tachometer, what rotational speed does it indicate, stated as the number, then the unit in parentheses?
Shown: 5500 (rpm)
